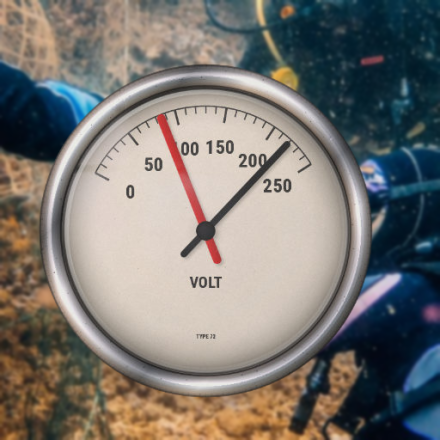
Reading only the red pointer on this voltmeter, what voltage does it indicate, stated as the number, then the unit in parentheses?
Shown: 85 (V)
